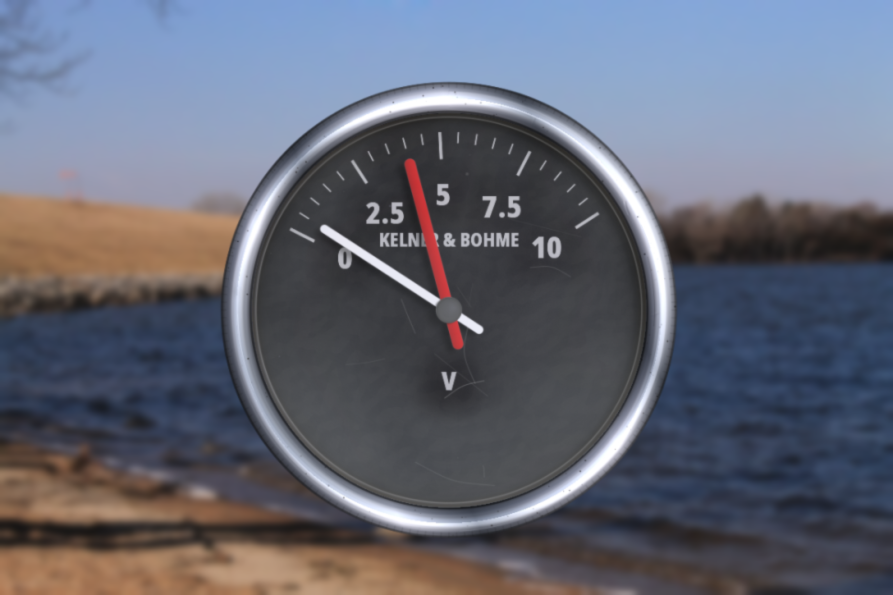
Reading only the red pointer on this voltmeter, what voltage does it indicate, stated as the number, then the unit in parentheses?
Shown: 4 (V)
